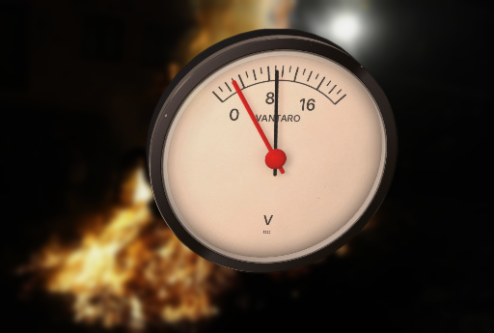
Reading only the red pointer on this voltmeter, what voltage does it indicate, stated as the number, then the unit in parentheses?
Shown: 3 (V)
